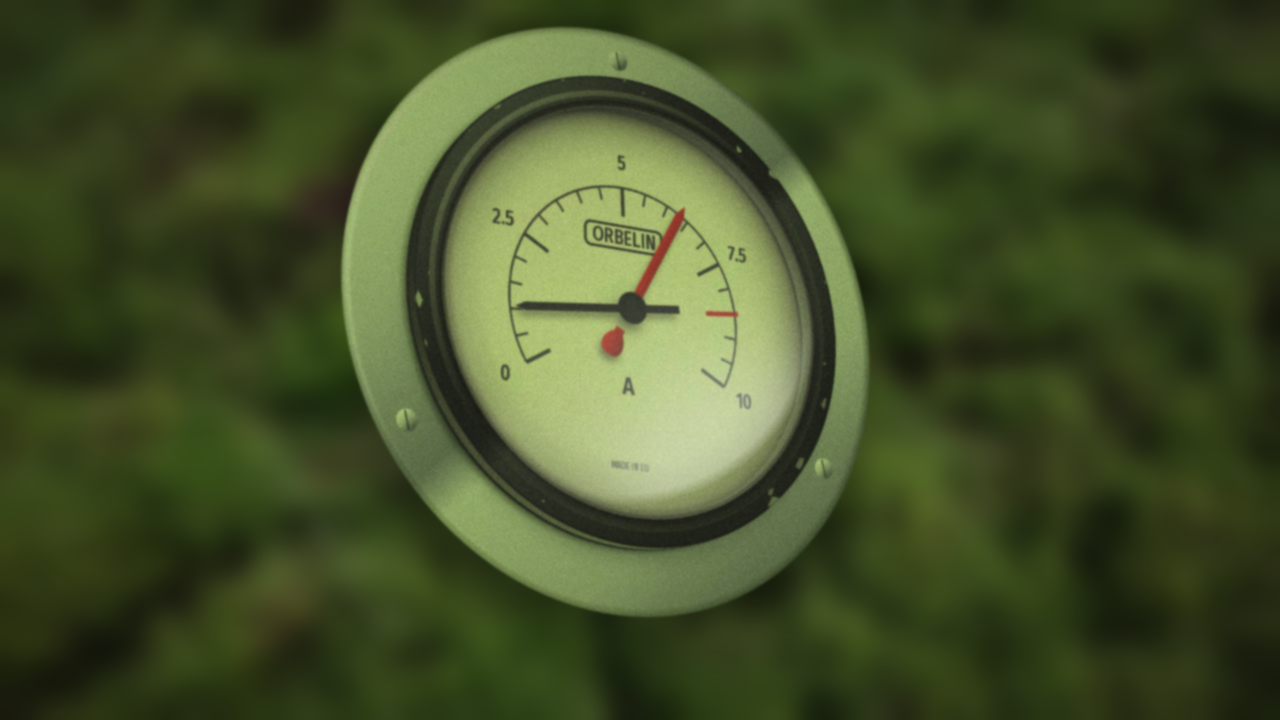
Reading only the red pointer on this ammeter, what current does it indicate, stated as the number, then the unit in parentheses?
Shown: 6.25 (A)
